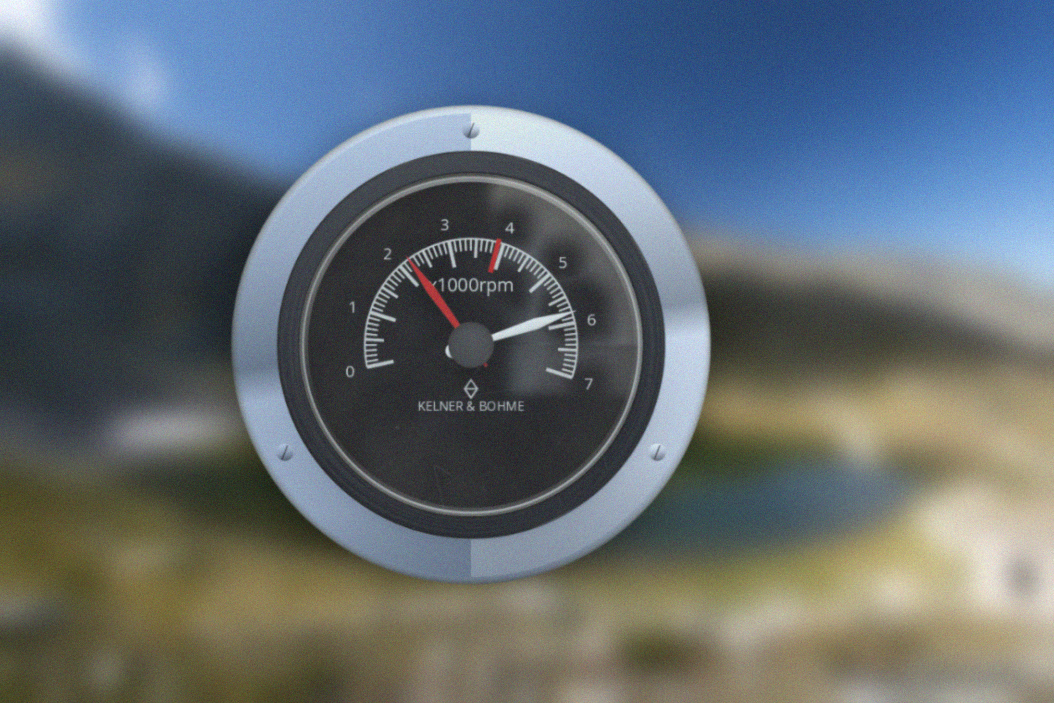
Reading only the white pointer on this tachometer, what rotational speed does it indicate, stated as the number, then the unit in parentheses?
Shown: 5800 (rpm)
